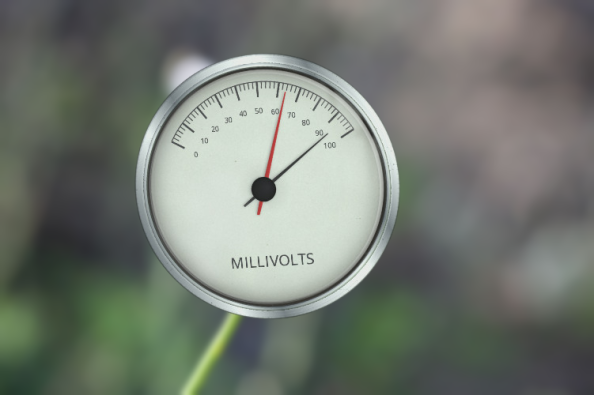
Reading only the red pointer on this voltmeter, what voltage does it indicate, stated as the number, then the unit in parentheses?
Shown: 64 (mV)
